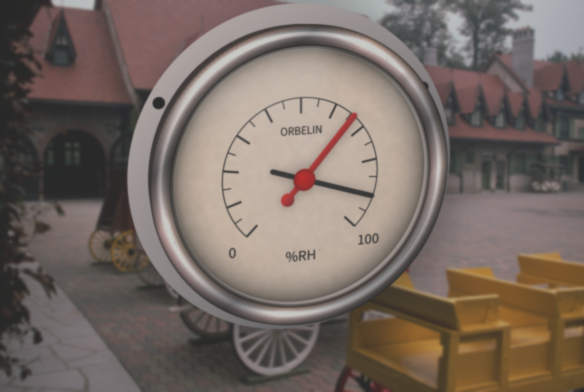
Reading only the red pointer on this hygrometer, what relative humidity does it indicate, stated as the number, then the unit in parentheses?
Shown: 65 (%)
